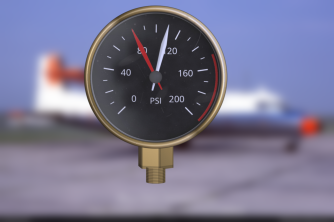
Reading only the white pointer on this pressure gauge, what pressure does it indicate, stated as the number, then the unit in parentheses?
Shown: 110 (psi)
